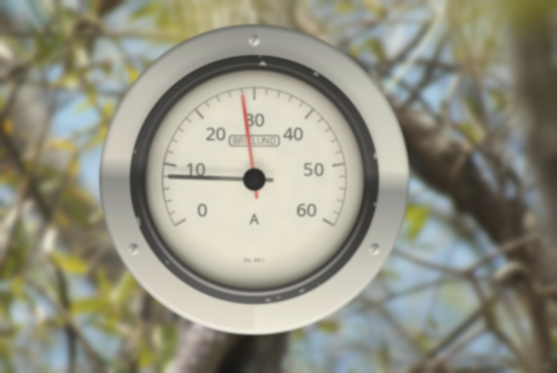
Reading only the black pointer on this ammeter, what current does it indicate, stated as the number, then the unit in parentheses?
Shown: 8 (A)
